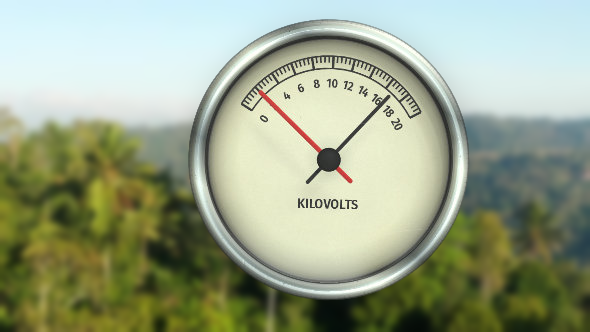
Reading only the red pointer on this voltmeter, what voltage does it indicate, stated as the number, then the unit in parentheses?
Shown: 2 (kV)
